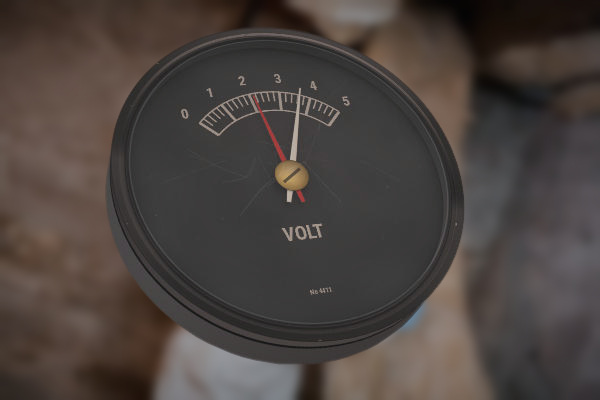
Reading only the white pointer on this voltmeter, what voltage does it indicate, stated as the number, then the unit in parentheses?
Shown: 3.6 (V)
